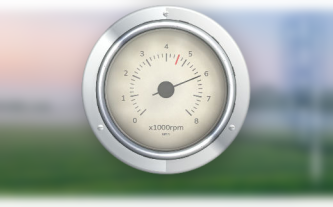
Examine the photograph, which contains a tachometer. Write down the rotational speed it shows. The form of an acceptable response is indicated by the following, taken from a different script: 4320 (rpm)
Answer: 6000 (rpm)
